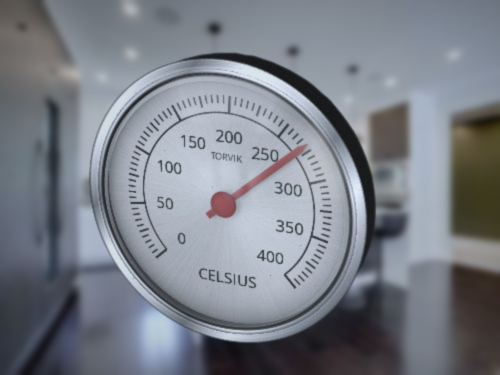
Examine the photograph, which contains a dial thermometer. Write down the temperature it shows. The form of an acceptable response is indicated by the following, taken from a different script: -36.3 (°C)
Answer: 270 (°C)
